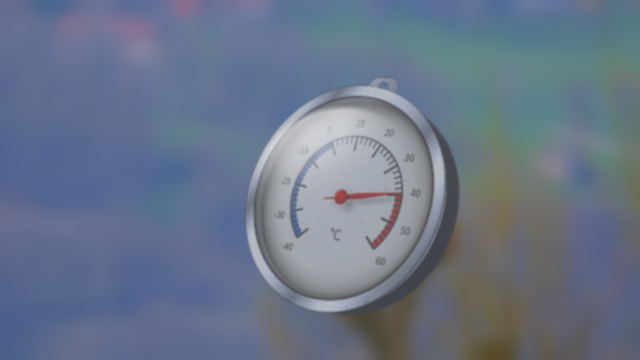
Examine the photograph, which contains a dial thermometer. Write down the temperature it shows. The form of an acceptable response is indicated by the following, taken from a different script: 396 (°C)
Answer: 40 (°C)
